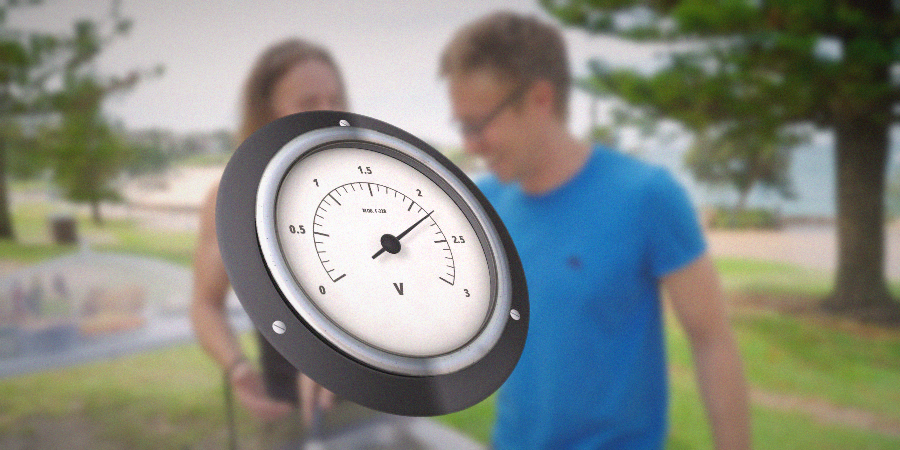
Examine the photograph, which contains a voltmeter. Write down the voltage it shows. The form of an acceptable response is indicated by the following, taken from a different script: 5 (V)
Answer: 2.2 (V)
